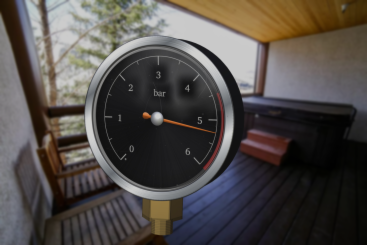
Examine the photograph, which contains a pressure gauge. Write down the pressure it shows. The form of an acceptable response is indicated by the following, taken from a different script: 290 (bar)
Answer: 5.25 (bar)
